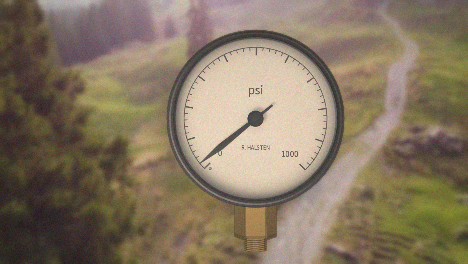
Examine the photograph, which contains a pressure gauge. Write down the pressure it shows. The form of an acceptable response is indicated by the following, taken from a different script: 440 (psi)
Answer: 20 (psi)
